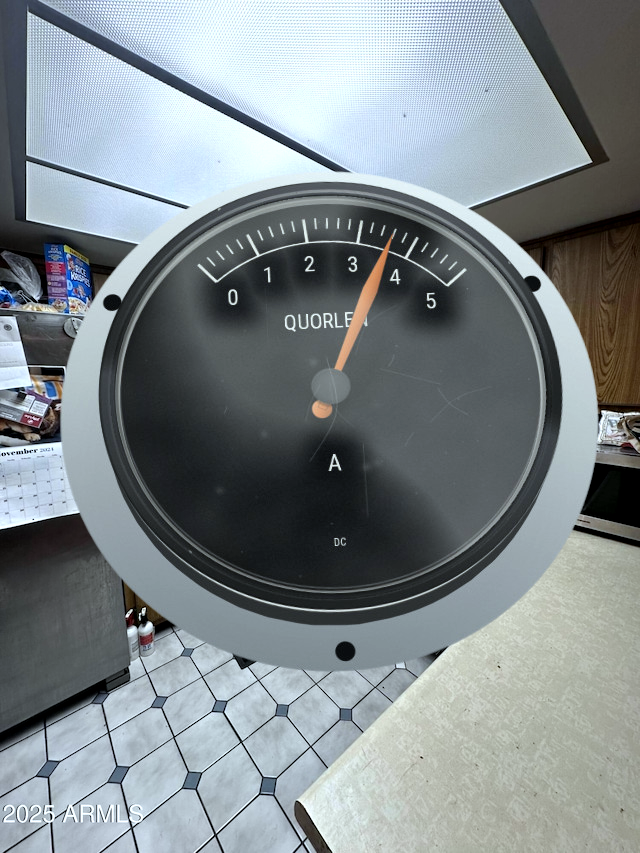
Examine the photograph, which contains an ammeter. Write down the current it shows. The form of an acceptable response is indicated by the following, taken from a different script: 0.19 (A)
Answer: 3.6 (A)
